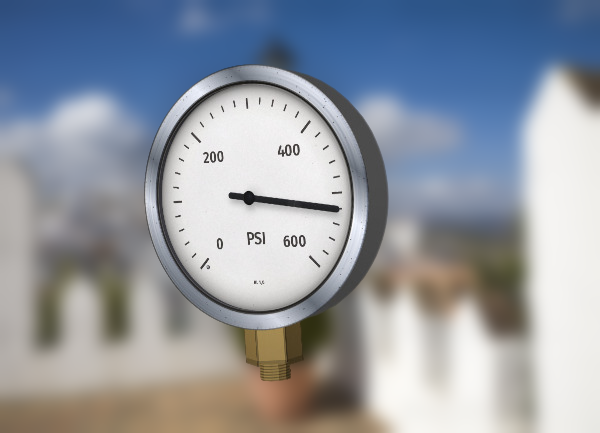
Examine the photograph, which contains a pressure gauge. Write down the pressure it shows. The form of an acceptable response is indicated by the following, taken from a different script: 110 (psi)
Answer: 520 (psi)
